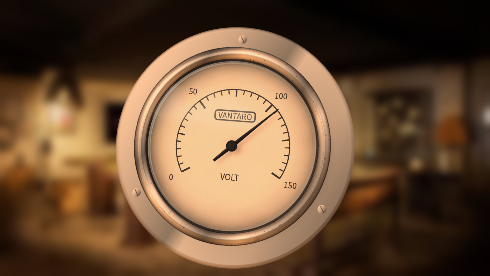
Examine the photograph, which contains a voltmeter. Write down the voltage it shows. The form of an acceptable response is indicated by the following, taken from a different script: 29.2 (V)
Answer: 105 (V)
